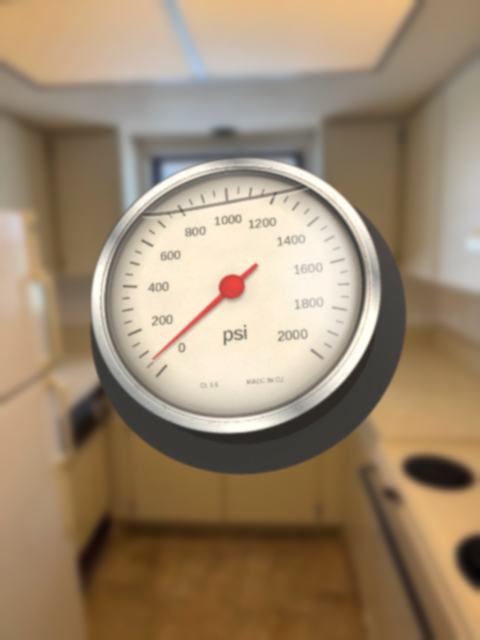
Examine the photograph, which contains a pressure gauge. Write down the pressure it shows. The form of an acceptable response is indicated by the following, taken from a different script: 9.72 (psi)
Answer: 50 (psi)
